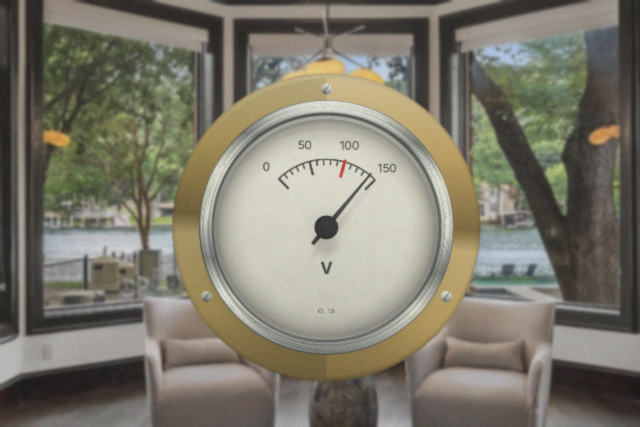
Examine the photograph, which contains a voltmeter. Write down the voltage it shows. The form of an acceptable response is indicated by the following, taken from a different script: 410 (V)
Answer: 140 (V)
